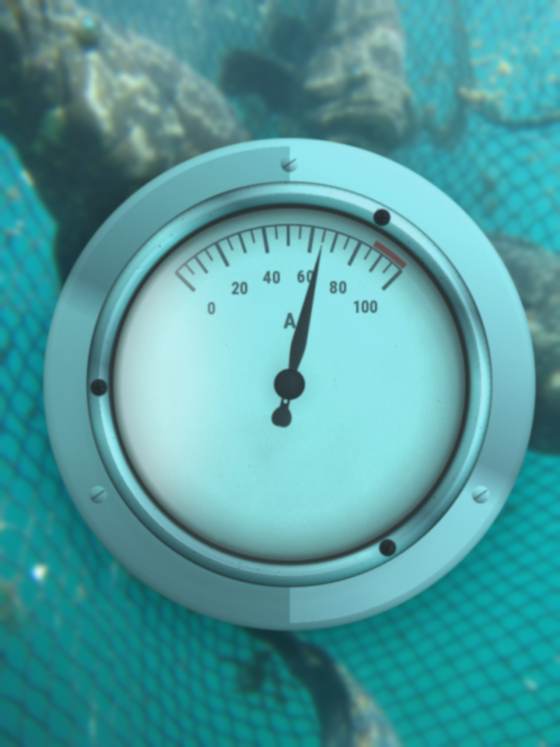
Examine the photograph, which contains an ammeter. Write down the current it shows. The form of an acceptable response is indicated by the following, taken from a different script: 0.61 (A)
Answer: 65 (A)
